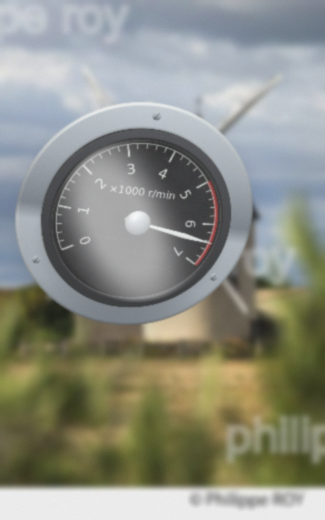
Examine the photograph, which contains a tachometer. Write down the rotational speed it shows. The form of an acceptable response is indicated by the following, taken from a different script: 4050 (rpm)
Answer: 6400 (rpm)
